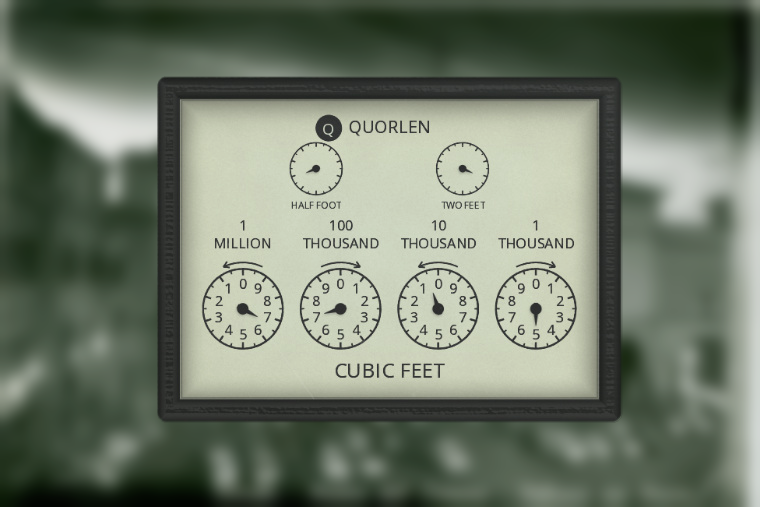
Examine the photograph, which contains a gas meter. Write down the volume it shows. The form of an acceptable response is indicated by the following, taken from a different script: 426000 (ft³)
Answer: 670500 (ft³)
